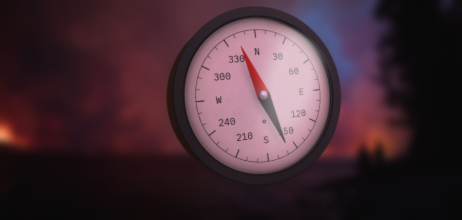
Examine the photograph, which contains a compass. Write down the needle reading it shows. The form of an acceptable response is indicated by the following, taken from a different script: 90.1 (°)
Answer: 340 (°)
